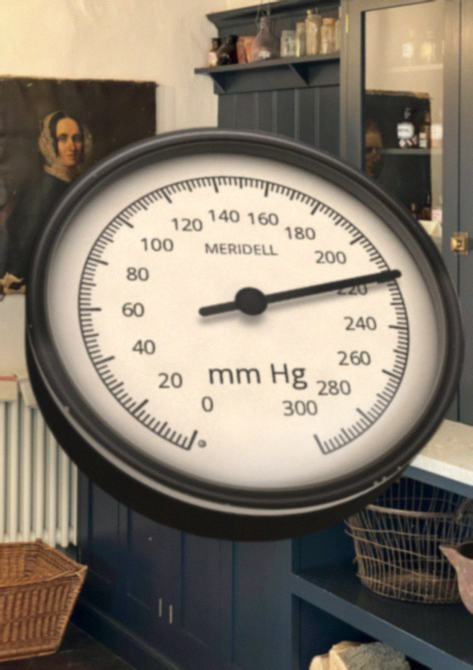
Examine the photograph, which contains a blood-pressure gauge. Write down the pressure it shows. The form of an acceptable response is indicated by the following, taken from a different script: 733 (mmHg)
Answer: 220 (mmHg)
